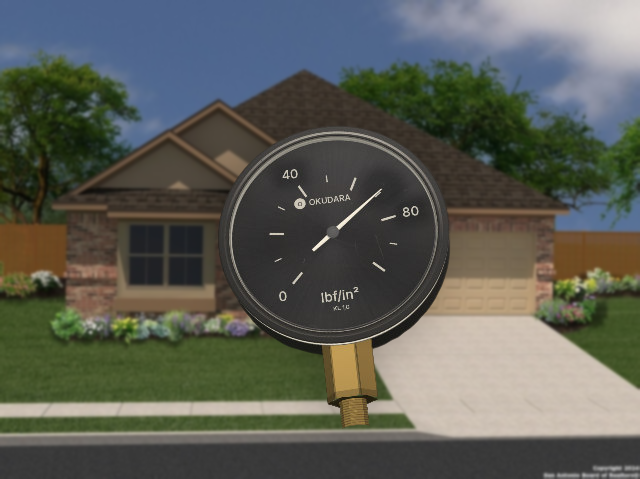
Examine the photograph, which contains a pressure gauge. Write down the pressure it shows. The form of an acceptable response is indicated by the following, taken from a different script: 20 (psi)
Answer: 70 (psi)
